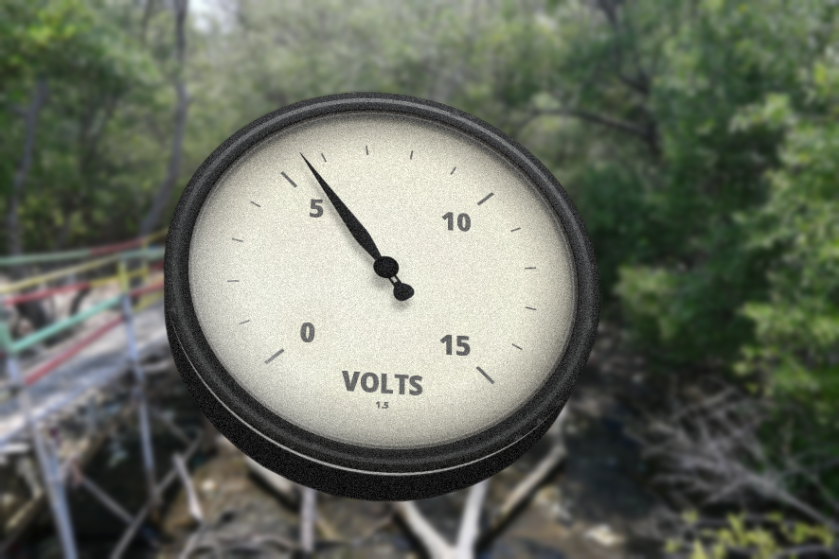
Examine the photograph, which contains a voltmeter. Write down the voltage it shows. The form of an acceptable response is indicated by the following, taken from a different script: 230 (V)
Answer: 5.5 (V)
